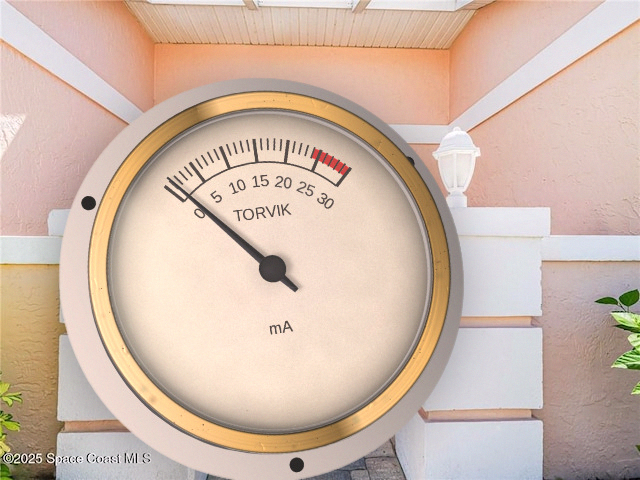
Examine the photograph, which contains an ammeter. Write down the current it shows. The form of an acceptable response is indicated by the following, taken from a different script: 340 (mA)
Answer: 1 (mA)
